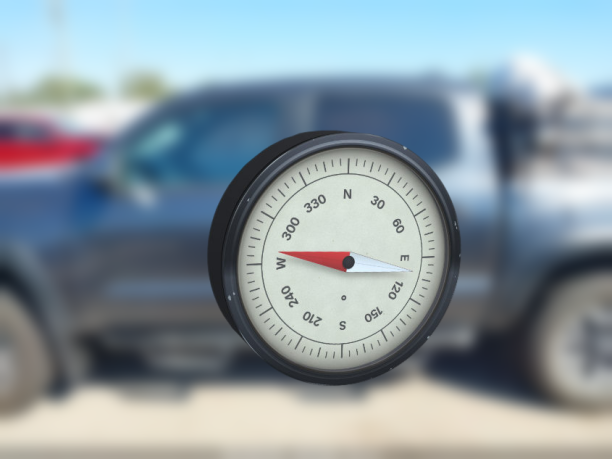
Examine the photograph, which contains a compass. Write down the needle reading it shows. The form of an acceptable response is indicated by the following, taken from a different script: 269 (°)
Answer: 280 (°)
